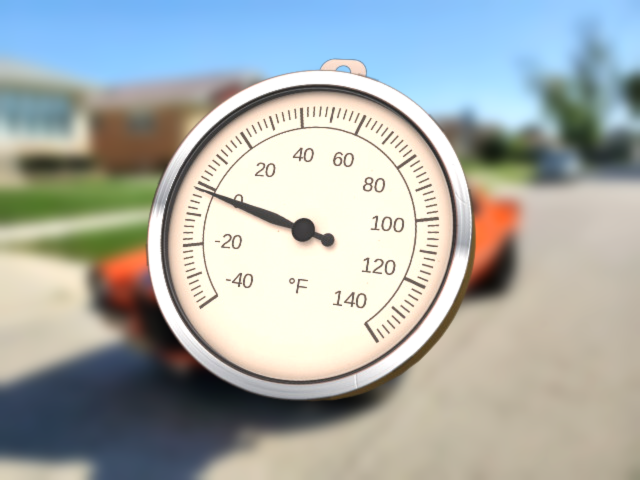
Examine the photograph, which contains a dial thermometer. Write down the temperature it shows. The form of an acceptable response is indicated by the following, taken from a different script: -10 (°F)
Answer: -2 (°F)
